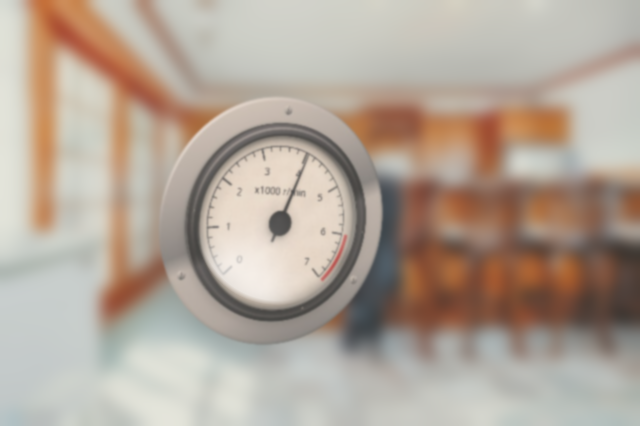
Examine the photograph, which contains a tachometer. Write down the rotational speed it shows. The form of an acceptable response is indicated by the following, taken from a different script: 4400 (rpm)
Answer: 4000 (rpm)
